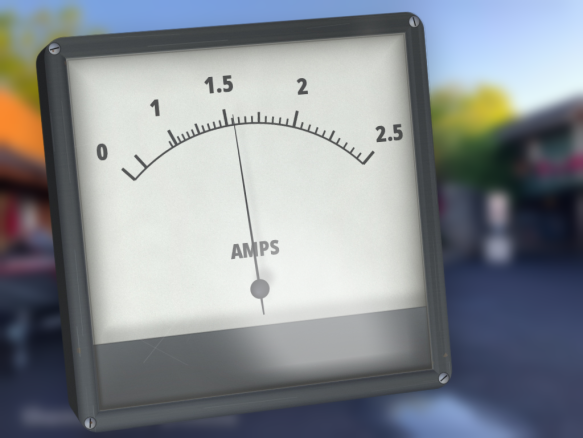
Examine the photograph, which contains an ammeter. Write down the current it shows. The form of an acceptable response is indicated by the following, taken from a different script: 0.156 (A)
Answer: 1.55 (A)
